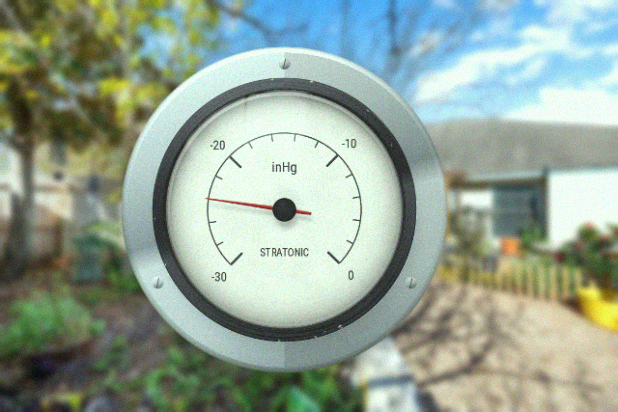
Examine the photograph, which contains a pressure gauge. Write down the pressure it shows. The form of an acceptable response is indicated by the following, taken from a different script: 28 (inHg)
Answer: -24 (inHg)
